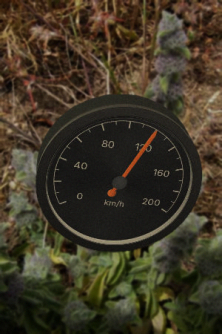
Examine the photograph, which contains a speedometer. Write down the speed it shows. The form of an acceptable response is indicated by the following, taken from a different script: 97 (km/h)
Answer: 120 (km/h)
